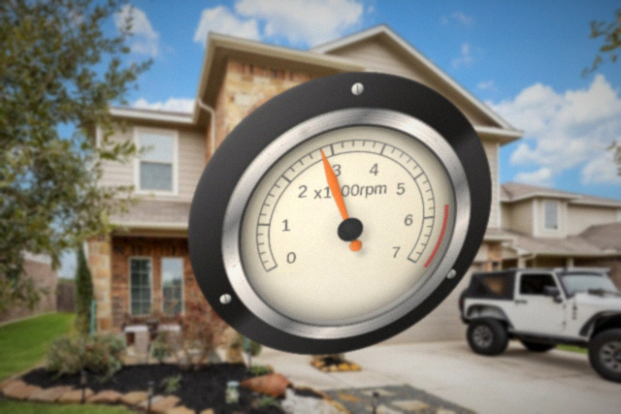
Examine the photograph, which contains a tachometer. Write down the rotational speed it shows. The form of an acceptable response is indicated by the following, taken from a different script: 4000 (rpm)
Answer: 2800 (rpm)
